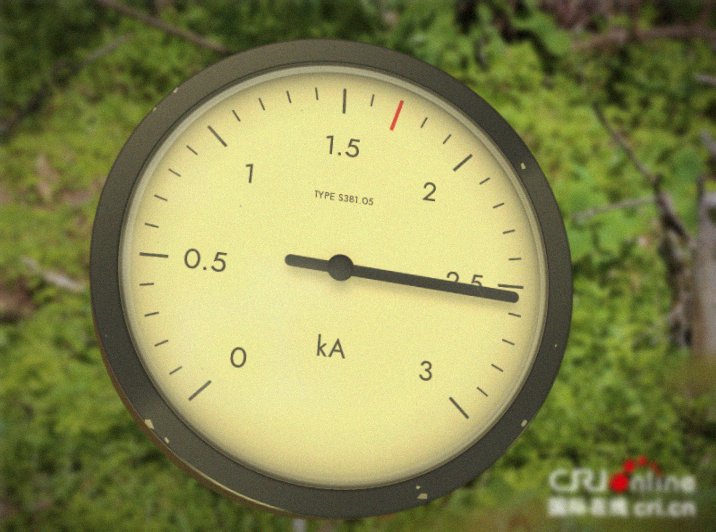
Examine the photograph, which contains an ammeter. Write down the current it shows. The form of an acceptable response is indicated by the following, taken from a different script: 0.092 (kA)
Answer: 2.55 (kA)
